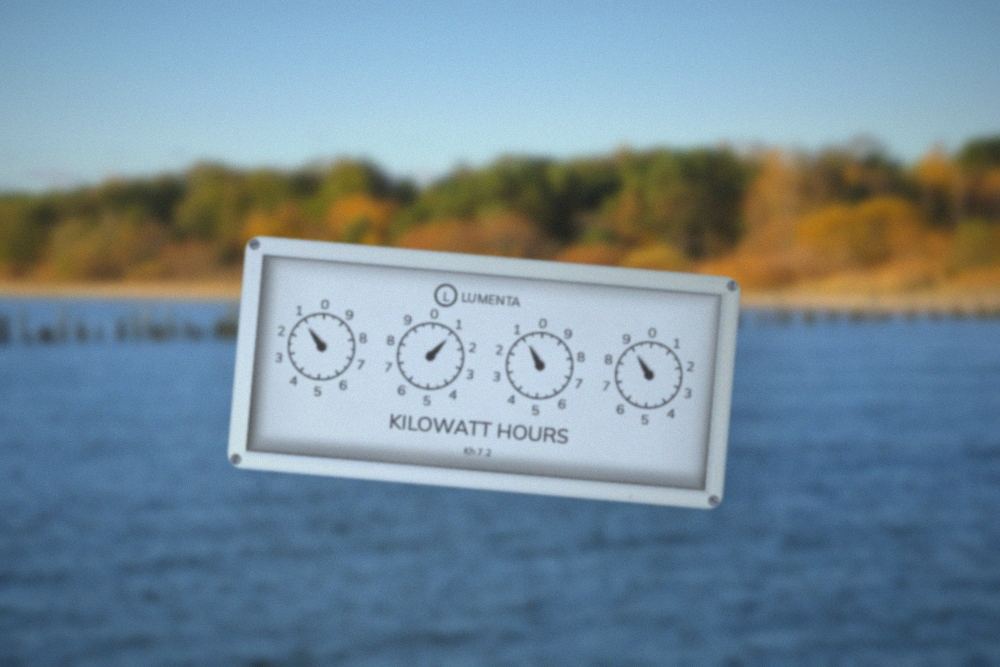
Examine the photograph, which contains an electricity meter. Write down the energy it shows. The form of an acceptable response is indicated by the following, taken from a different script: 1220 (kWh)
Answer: 1109 (kWh)
